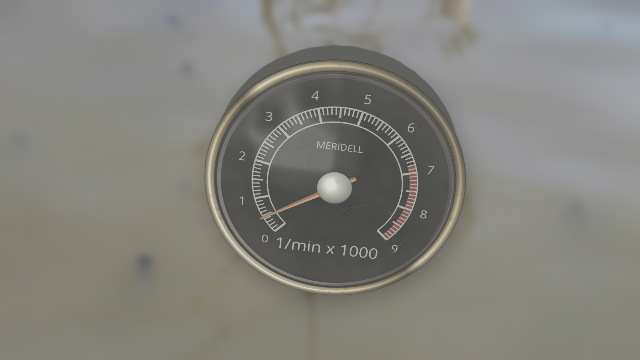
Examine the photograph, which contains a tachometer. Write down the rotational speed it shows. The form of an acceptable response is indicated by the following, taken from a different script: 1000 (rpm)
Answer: 500 (rpm)
